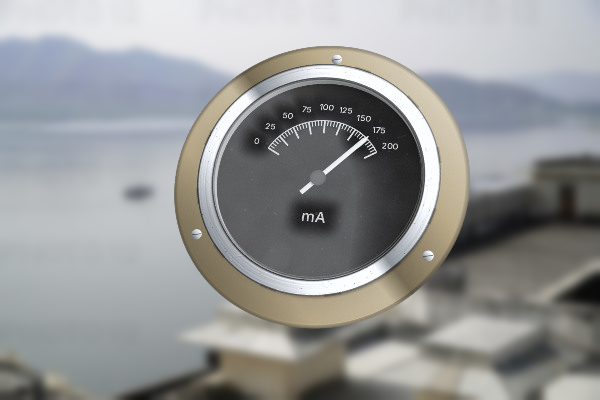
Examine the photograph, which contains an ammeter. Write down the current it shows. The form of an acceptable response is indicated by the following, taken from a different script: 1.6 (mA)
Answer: 175 (mA)
